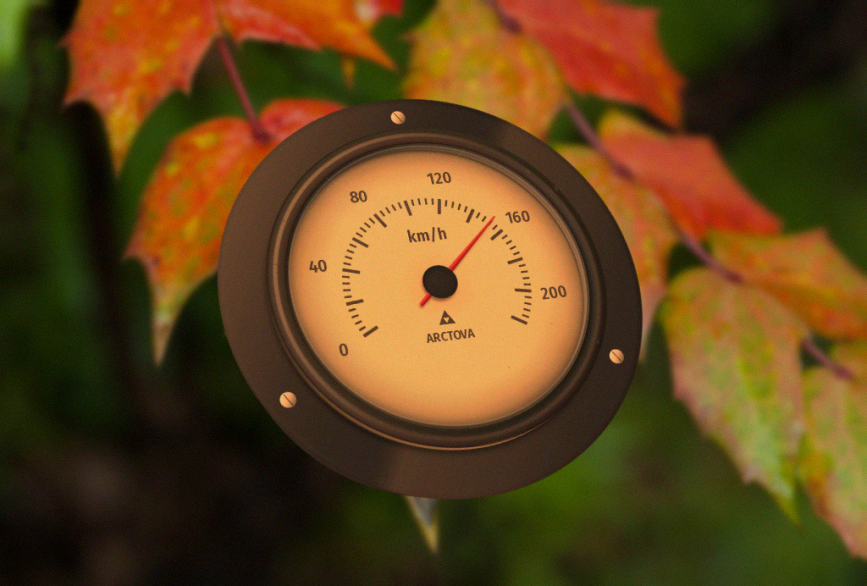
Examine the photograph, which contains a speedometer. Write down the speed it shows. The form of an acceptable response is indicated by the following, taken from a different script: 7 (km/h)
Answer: 152 (km/h)
